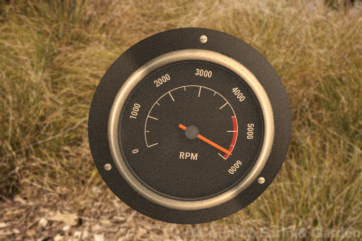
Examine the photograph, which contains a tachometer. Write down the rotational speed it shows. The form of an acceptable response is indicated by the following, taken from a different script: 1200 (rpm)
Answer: 5750 (rpm)
